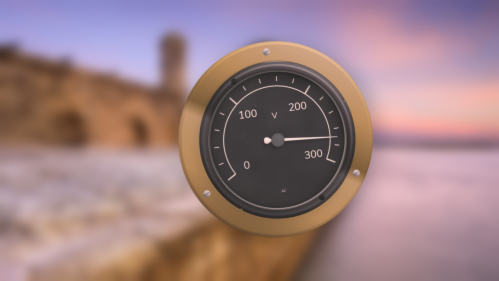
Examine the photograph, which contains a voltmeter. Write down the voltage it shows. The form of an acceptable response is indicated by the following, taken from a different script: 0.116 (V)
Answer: 270 (V)
